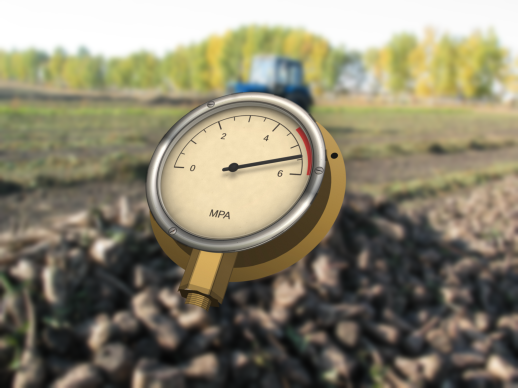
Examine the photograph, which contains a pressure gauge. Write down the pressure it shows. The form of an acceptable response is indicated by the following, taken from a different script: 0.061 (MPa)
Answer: 5.5 (MPa)
